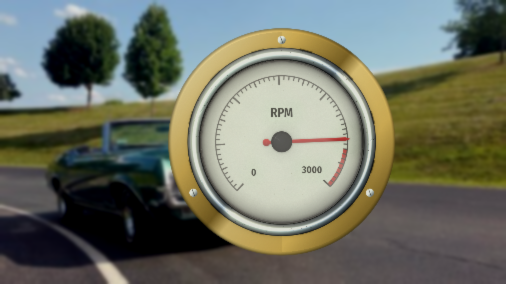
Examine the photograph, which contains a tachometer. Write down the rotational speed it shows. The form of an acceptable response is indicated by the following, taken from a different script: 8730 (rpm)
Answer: 2500 (rpm)
